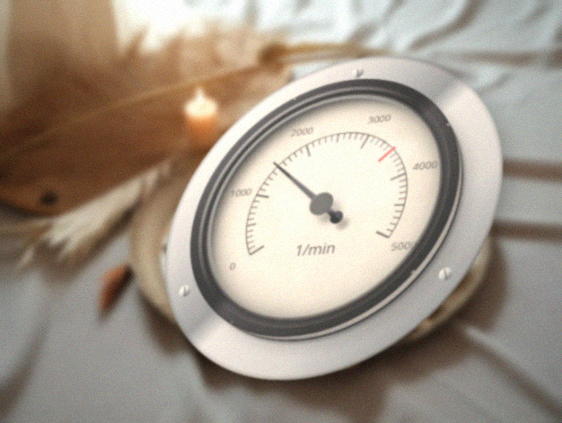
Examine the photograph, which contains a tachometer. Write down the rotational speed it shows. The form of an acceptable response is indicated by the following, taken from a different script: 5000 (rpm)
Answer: 1500 (rpm)
